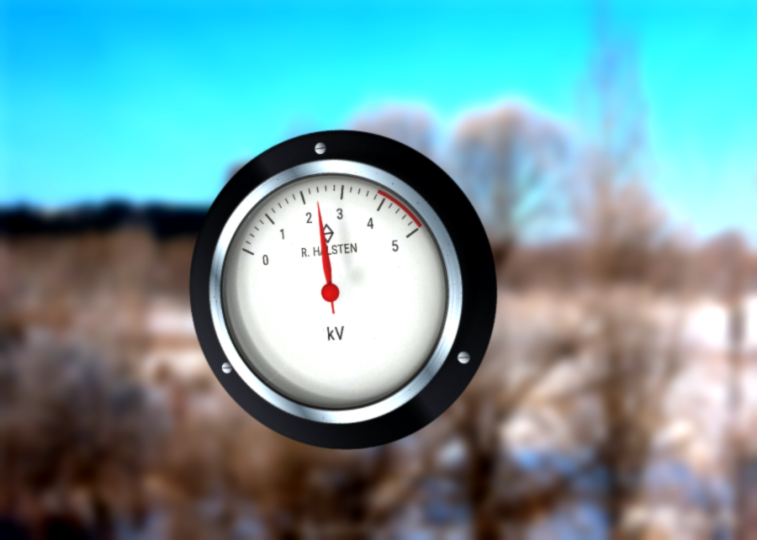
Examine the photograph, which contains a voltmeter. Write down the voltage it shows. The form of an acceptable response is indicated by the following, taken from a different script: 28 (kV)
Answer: 2.4 (kV)
